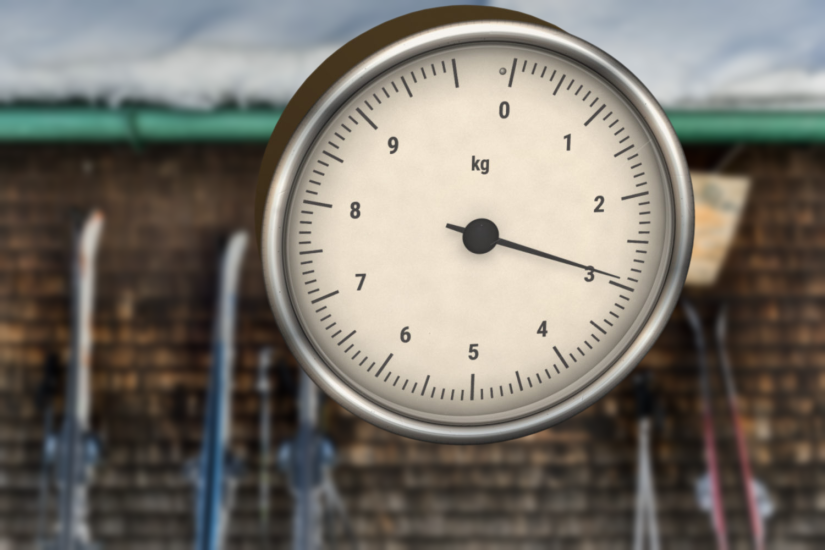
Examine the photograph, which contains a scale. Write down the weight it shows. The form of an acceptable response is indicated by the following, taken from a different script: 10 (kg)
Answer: 2.9 (kg)
